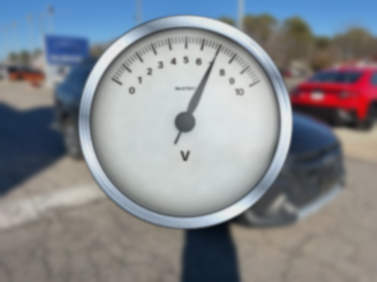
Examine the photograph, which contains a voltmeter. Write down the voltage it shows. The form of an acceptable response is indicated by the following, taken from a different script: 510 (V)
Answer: 7 (V)
